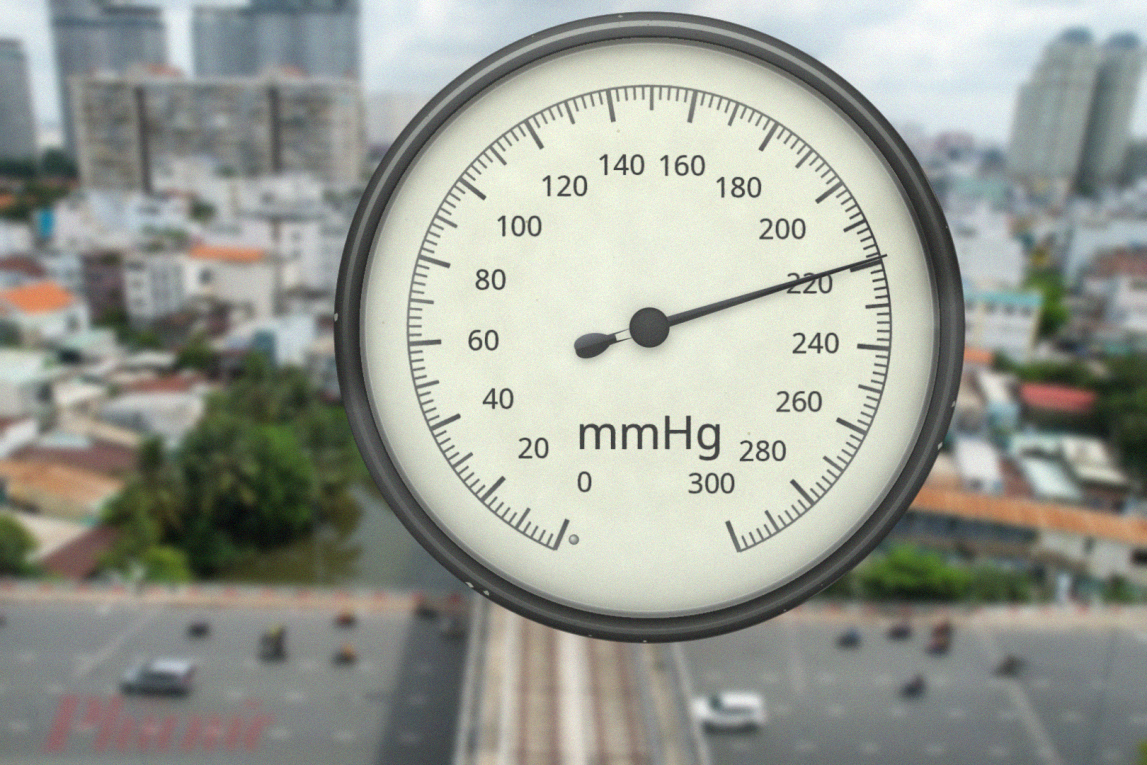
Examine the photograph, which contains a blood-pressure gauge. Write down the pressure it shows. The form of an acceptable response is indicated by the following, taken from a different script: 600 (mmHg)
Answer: 219 (mmHg)
